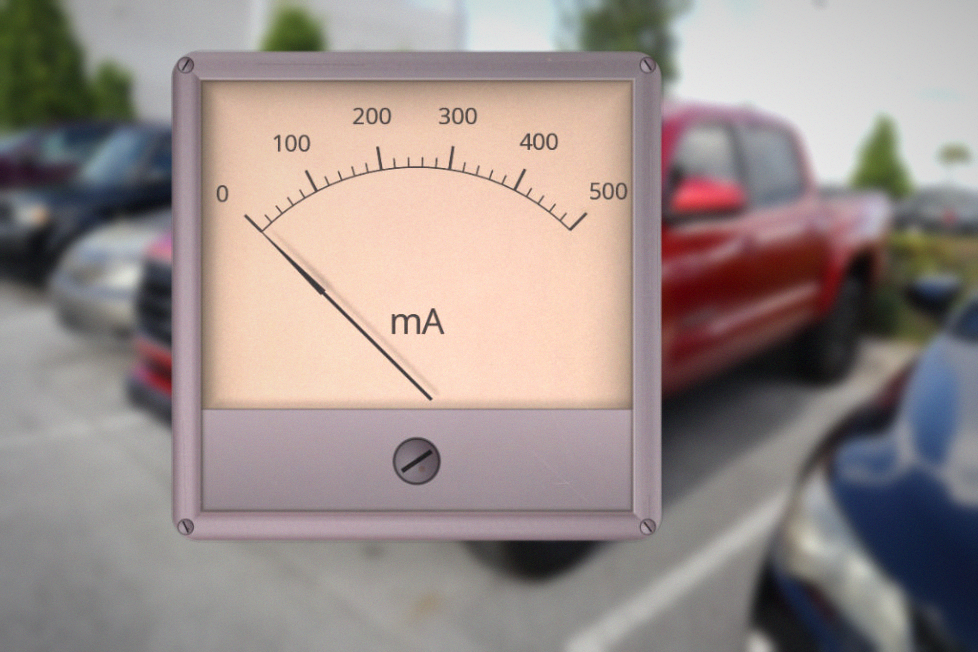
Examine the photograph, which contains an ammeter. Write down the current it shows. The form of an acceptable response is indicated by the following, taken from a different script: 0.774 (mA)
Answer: 0 (mA)
